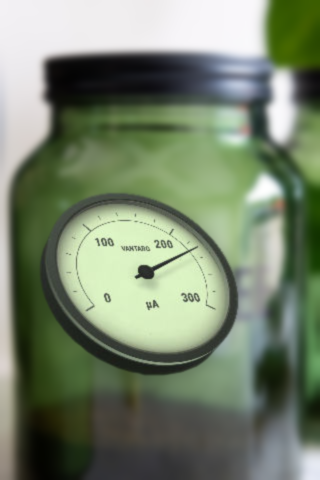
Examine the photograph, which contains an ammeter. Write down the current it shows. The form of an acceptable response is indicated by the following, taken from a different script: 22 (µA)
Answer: 230 (µA)
